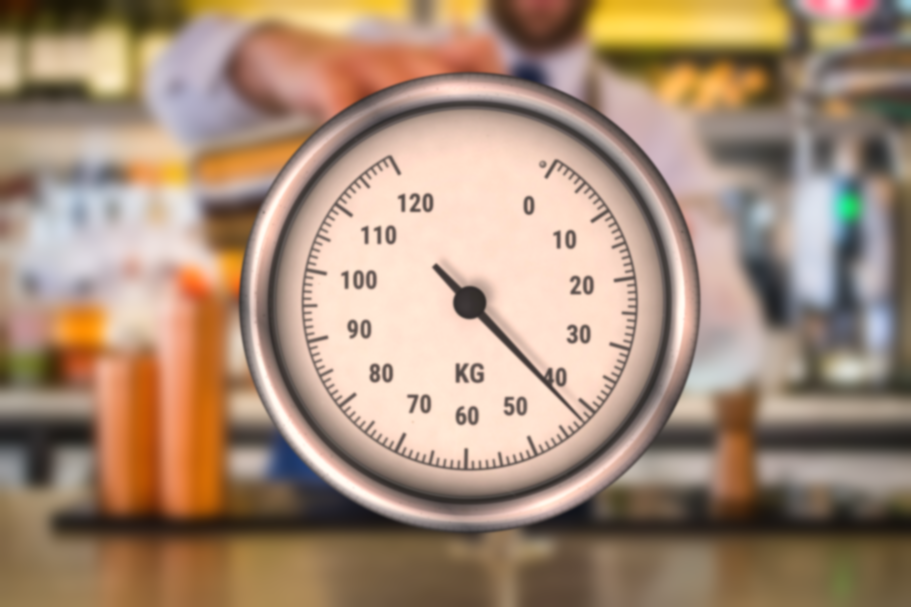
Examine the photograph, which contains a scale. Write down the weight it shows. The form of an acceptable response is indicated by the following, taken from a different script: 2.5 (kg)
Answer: 42 (kg)
